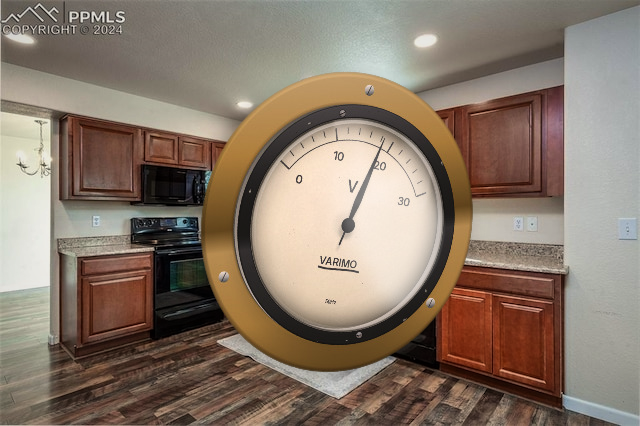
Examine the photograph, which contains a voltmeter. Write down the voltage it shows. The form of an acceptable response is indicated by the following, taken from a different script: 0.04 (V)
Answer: 18 (V)
